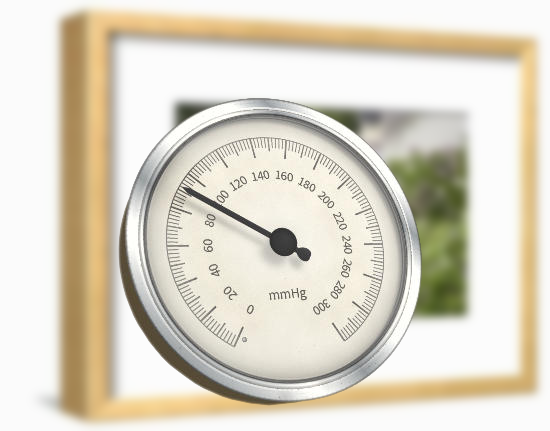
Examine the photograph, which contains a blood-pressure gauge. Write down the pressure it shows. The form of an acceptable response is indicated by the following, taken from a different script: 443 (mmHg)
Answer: 90 (mmHg)
